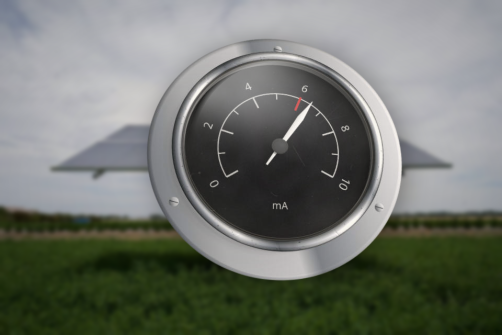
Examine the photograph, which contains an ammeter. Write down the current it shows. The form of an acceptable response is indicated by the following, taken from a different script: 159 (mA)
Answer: 6.5 (mA)
